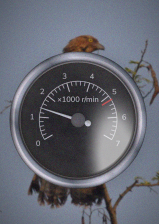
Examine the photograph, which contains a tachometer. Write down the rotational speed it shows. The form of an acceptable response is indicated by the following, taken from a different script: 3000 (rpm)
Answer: 1400 (rpm)
